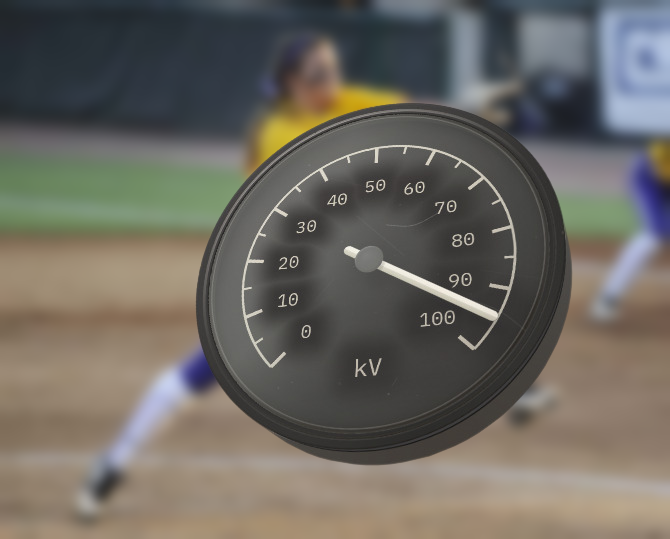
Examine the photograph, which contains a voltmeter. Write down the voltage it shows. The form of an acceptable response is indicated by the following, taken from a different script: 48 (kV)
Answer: 95 (kV)
